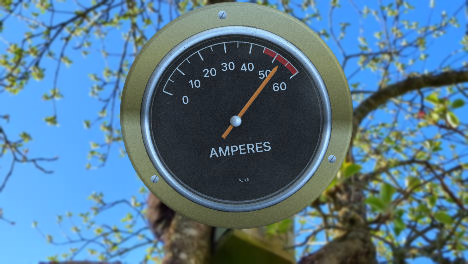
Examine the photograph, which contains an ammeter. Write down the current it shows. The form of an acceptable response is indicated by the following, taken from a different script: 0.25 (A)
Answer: 52.5 (A)
